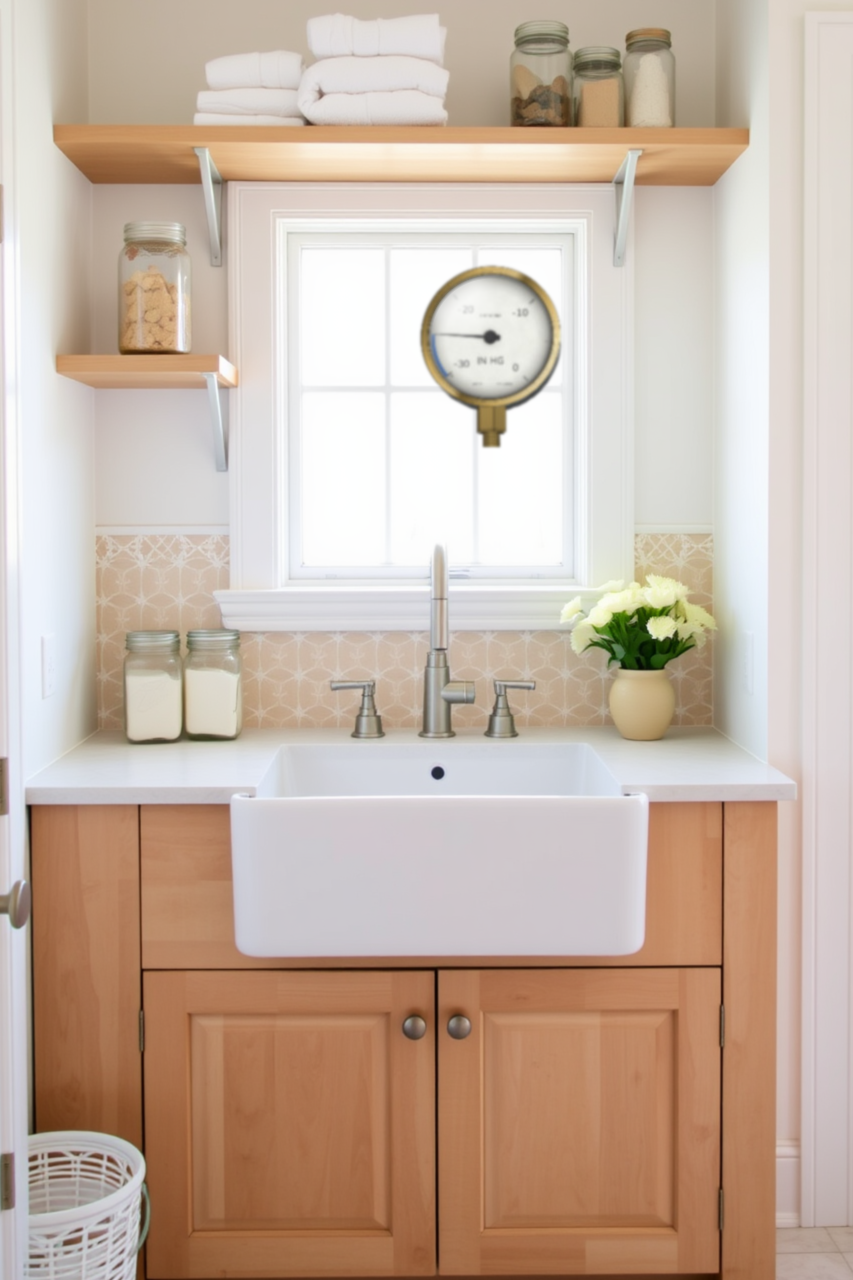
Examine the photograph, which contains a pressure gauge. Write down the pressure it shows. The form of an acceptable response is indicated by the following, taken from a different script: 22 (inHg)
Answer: -25 (inHg)
